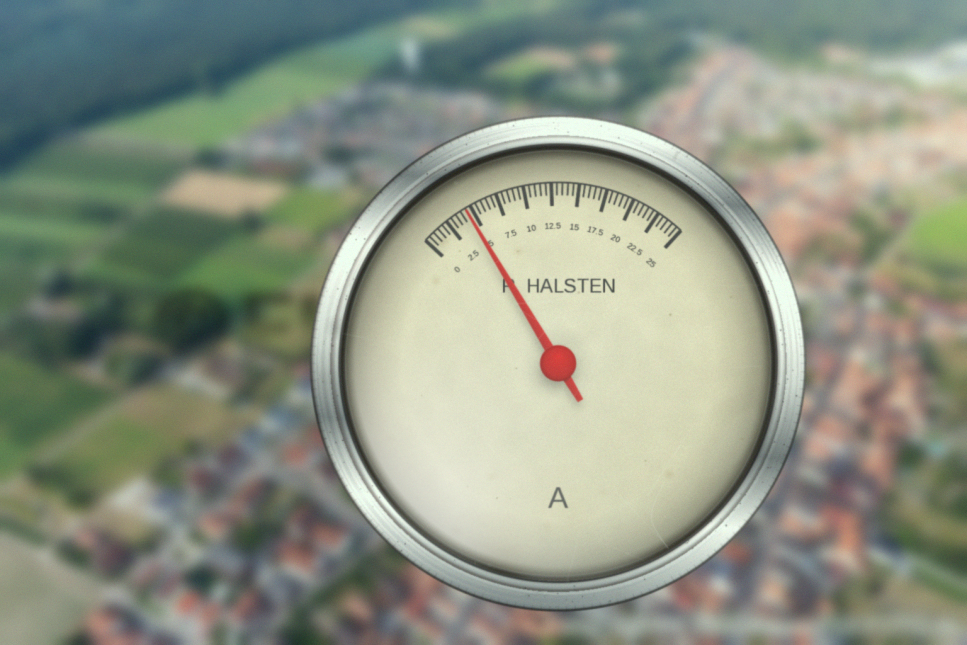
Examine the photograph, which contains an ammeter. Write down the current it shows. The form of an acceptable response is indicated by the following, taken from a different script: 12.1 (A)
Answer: 4.5 (A)
